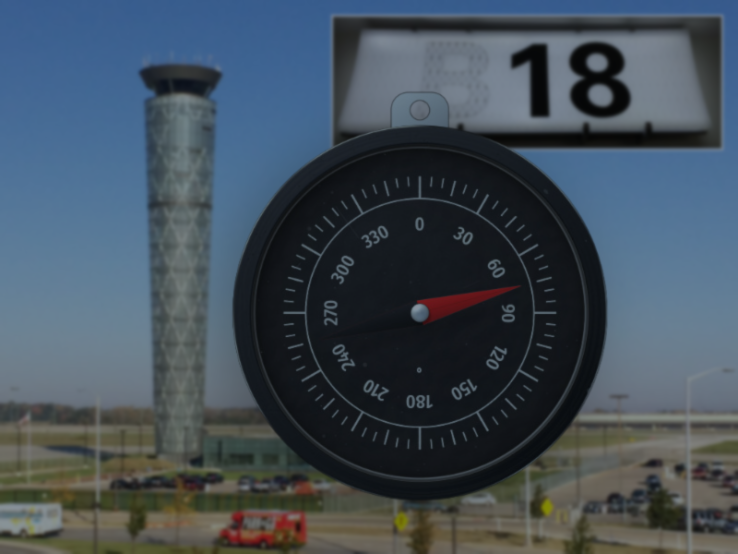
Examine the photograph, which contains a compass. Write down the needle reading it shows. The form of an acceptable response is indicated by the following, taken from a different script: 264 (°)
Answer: 75 (°)
